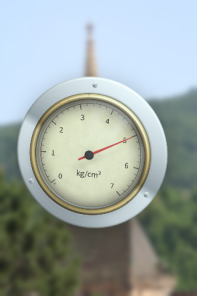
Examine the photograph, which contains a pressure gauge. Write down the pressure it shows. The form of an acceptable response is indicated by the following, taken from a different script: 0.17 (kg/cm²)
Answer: 5 (kg/cm²)
